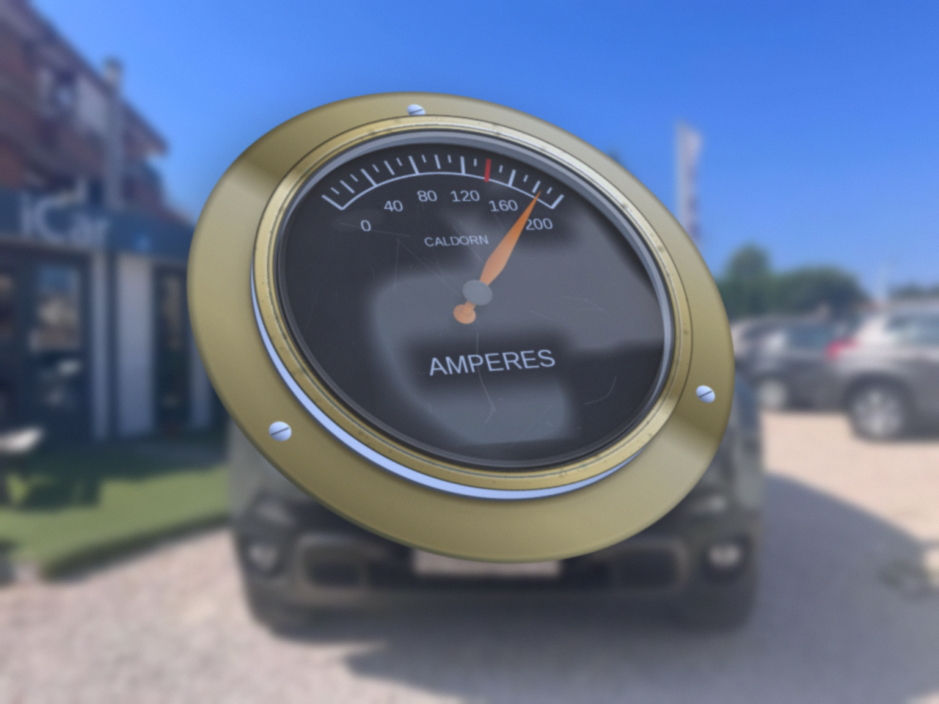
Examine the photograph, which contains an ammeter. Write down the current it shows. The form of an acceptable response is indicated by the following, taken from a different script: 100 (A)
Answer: 185 (A)
